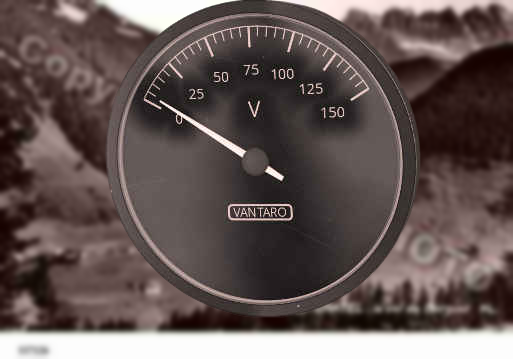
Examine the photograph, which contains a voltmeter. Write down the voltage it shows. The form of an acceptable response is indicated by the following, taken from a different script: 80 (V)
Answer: 5 (V)
